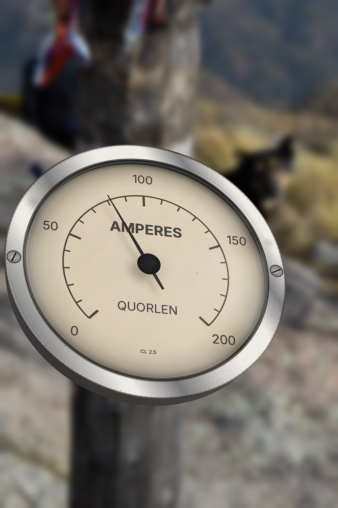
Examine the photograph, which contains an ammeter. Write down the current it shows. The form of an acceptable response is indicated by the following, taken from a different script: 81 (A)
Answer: 80 (A)
